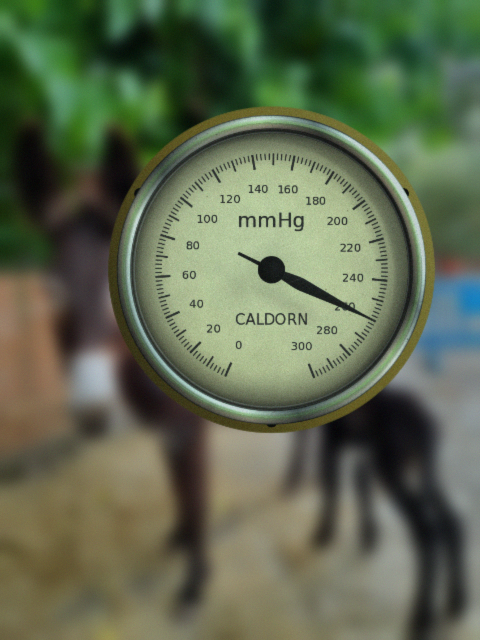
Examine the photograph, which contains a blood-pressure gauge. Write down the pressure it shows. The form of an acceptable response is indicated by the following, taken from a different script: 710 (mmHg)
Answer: 260 (mmHg)
